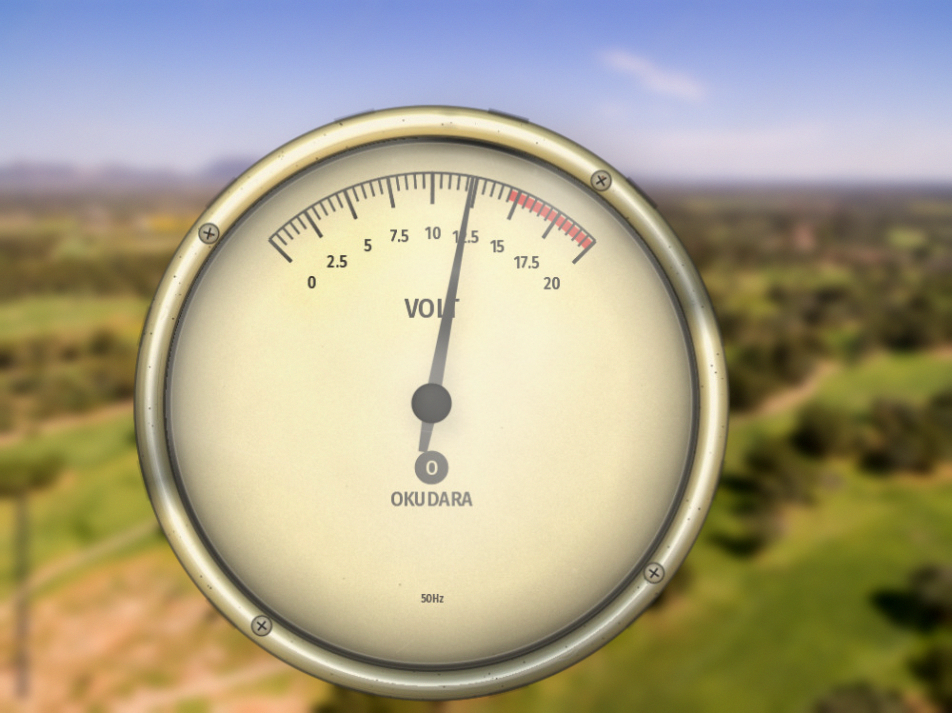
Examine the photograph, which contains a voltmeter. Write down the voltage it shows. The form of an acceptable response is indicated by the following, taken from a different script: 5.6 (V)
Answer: 12.25 (V)
